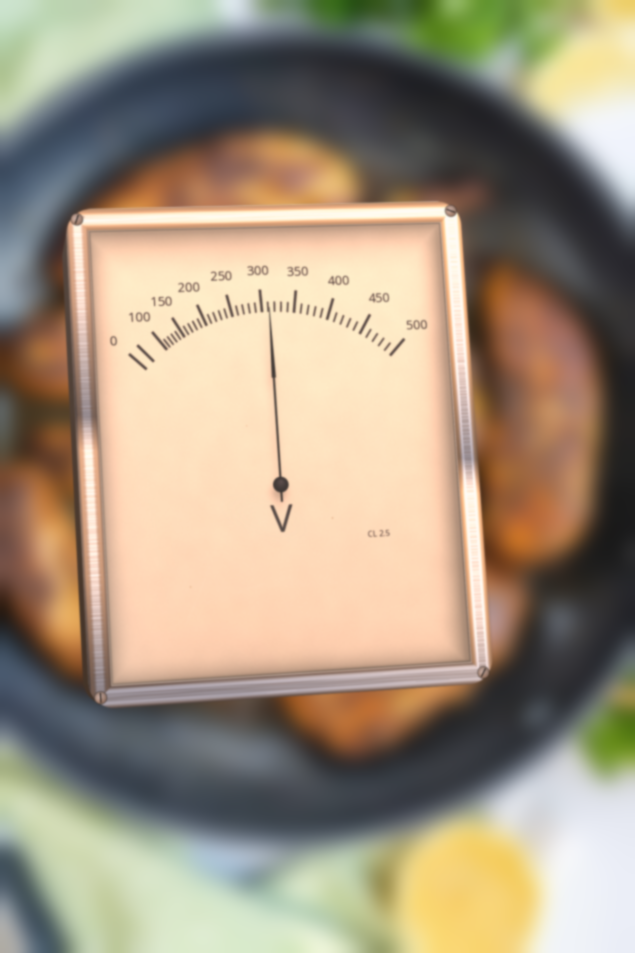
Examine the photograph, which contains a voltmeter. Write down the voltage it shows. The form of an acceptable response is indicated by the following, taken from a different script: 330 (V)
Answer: 310 (V)
